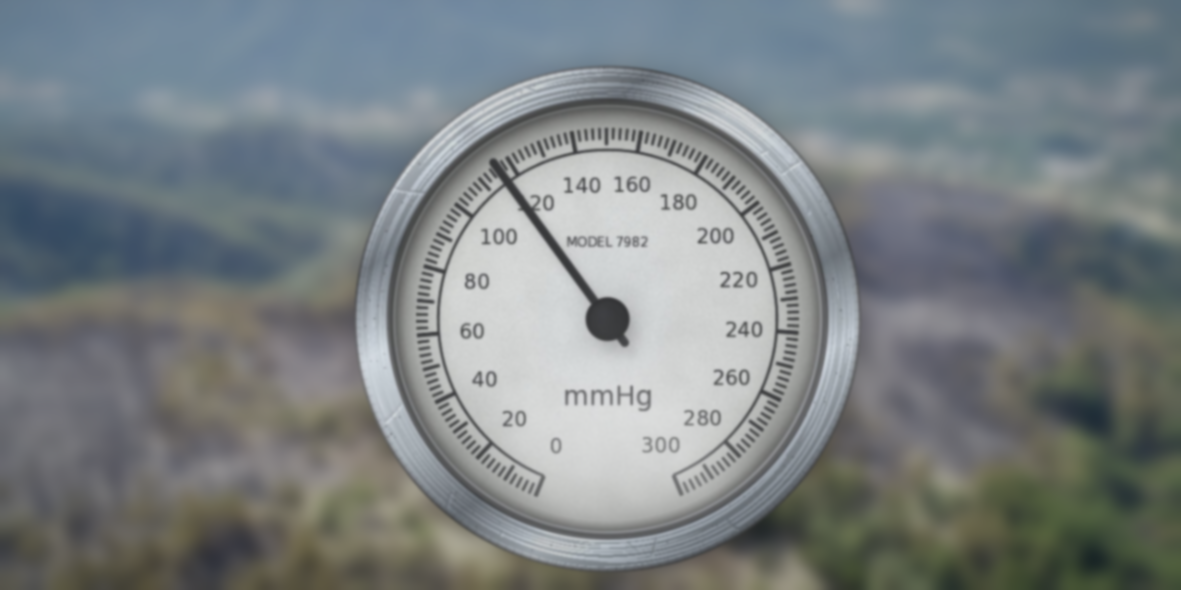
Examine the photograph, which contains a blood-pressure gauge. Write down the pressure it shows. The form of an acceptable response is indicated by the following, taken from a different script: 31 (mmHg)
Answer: 116 (mmHg)
